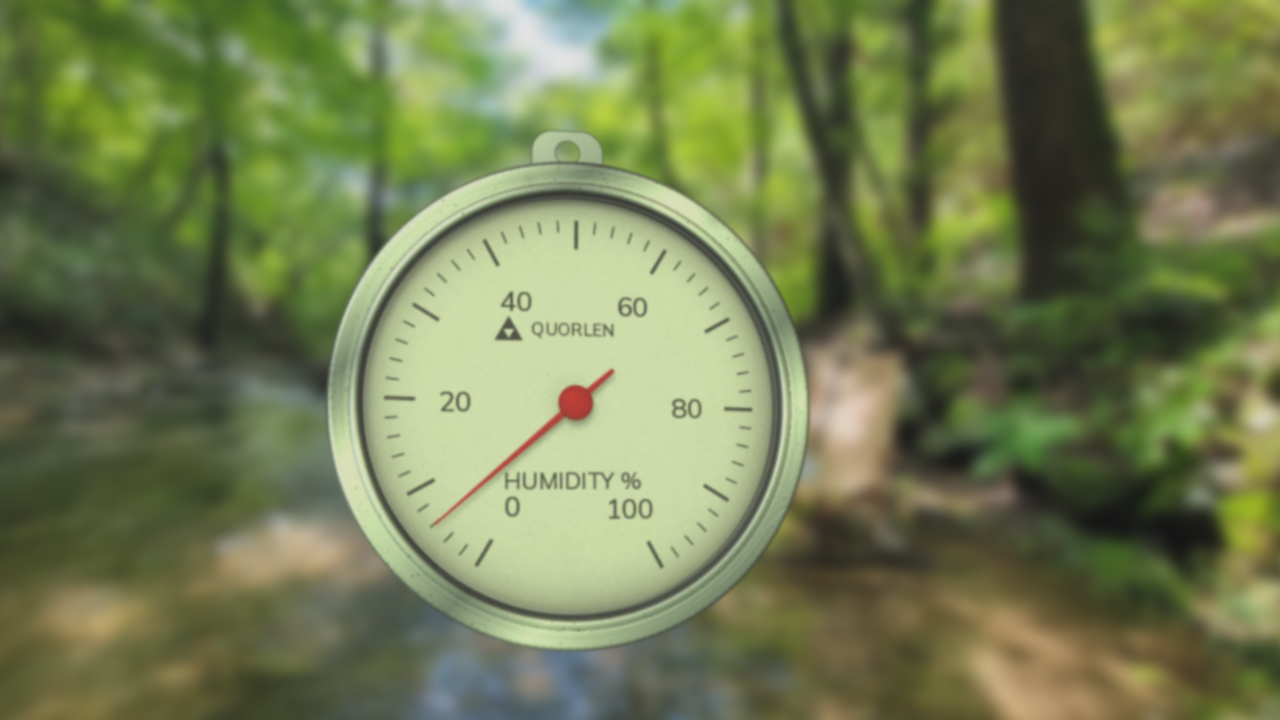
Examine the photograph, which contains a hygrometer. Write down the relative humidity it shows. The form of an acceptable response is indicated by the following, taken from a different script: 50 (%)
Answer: 6 (%)
